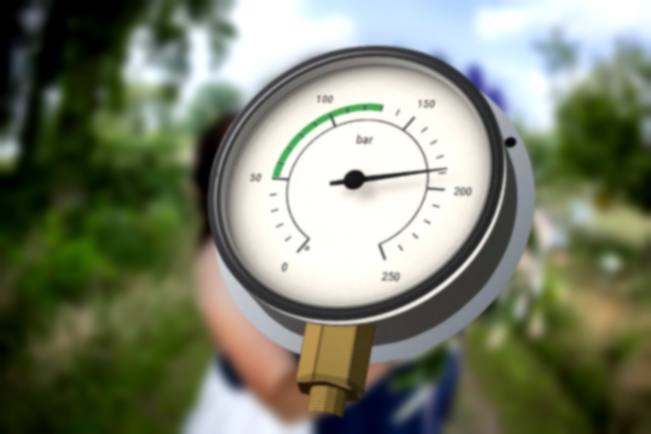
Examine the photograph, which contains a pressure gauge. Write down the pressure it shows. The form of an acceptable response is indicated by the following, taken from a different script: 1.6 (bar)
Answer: 190 (bar)
